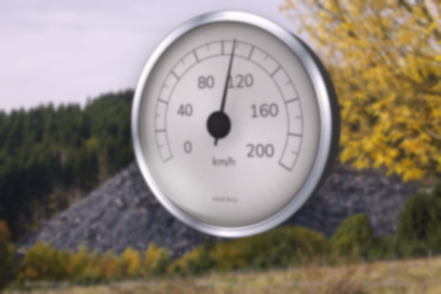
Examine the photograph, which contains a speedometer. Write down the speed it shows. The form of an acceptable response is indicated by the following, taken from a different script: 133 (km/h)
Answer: 110 (km/h)
